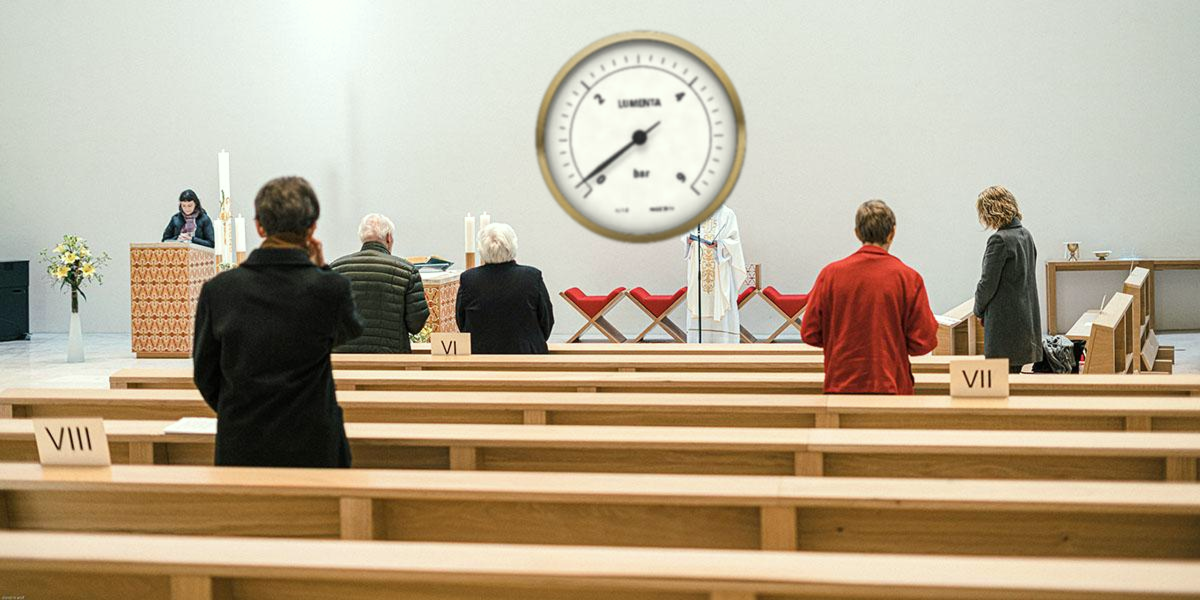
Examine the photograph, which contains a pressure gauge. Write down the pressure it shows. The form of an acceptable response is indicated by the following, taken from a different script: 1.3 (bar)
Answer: 0.2 (bar)
